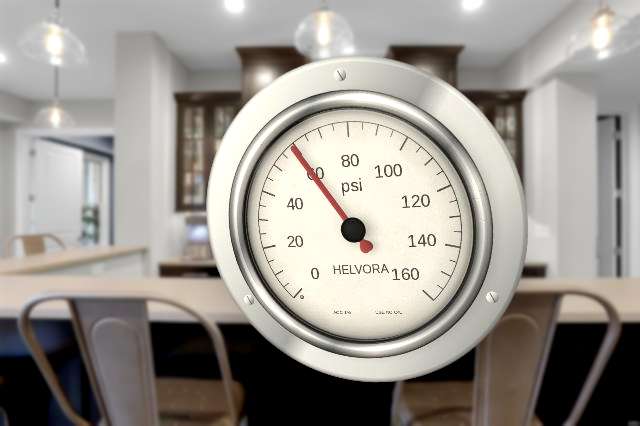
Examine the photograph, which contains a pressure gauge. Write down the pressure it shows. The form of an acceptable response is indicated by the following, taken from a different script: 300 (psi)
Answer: 60 (psi)
